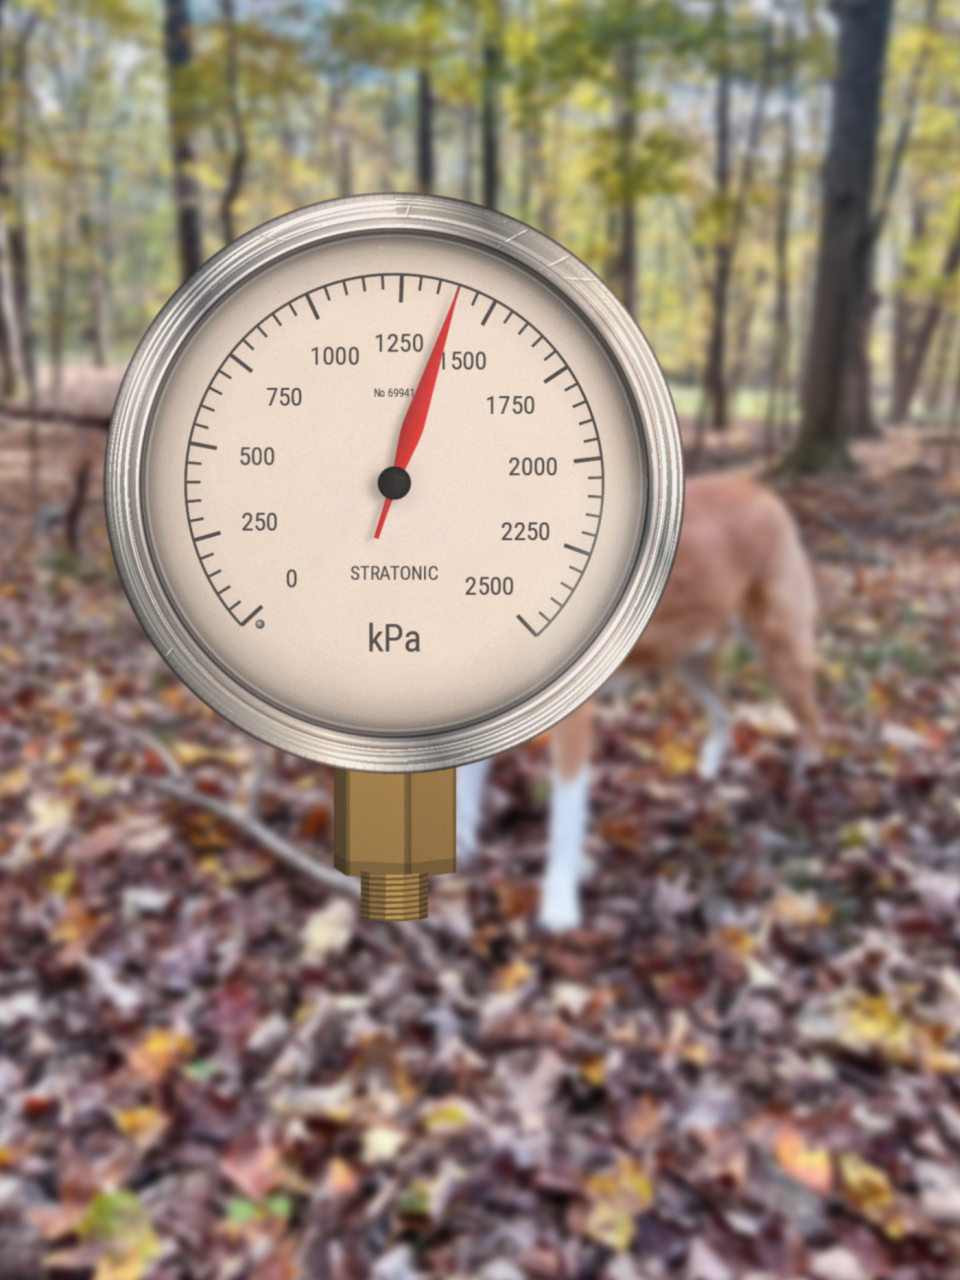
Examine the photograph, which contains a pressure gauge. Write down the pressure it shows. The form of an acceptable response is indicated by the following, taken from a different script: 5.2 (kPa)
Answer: 1400 (kPa)
